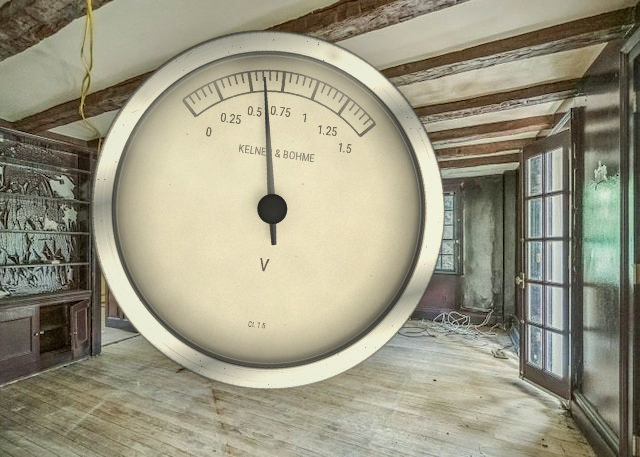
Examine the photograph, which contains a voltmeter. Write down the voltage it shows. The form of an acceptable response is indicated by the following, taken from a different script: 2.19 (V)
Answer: 0.6 (V)
